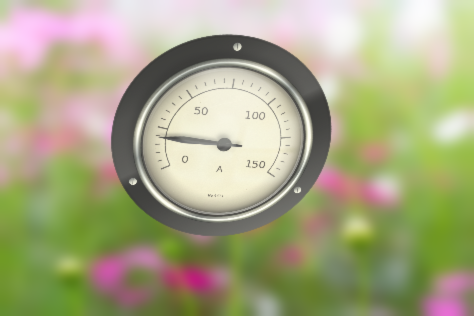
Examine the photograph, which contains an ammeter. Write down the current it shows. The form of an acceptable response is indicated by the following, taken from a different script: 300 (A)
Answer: 20 (A)
